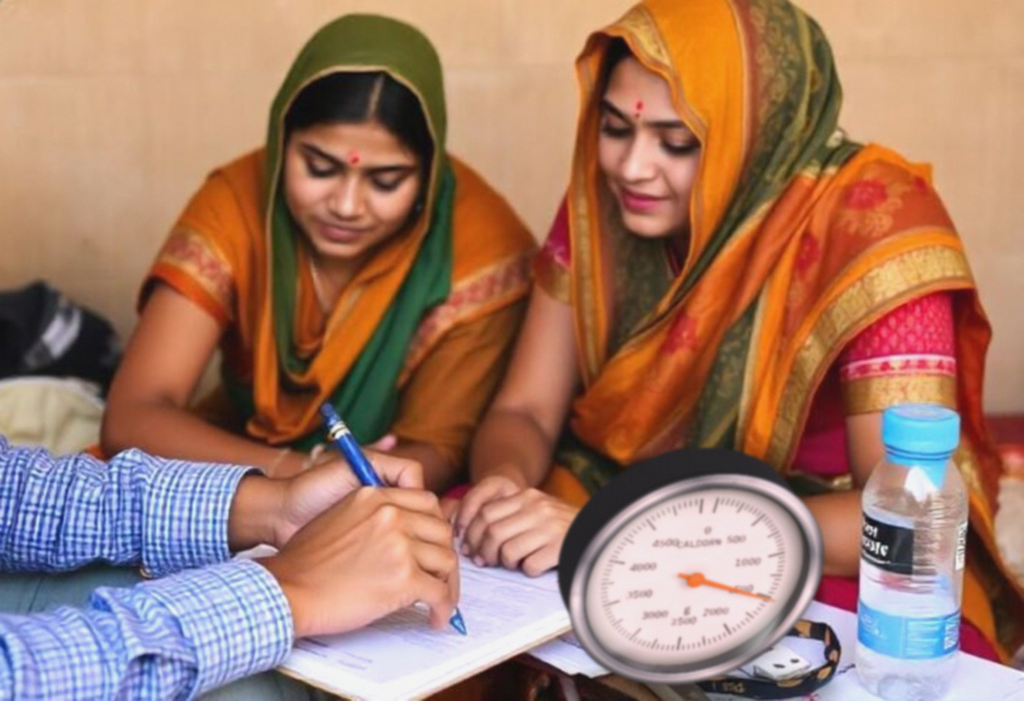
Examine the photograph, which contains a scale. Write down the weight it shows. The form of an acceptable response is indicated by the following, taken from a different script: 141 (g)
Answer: 1500 (g)
